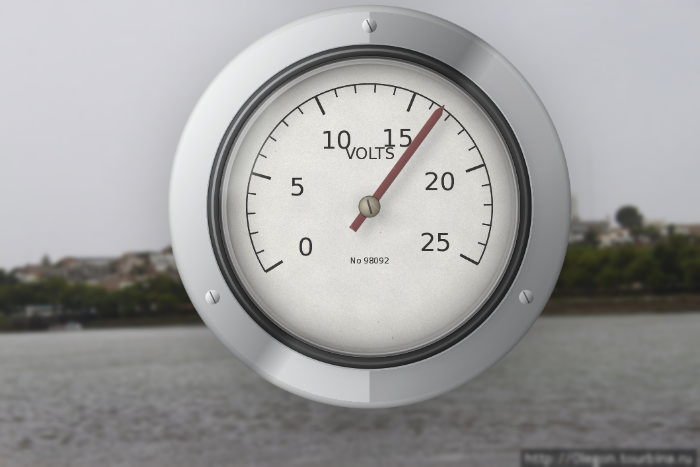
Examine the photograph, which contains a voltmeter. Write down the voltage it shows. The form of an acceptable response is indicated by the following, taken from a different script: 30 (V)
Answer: 16.5 (V)
